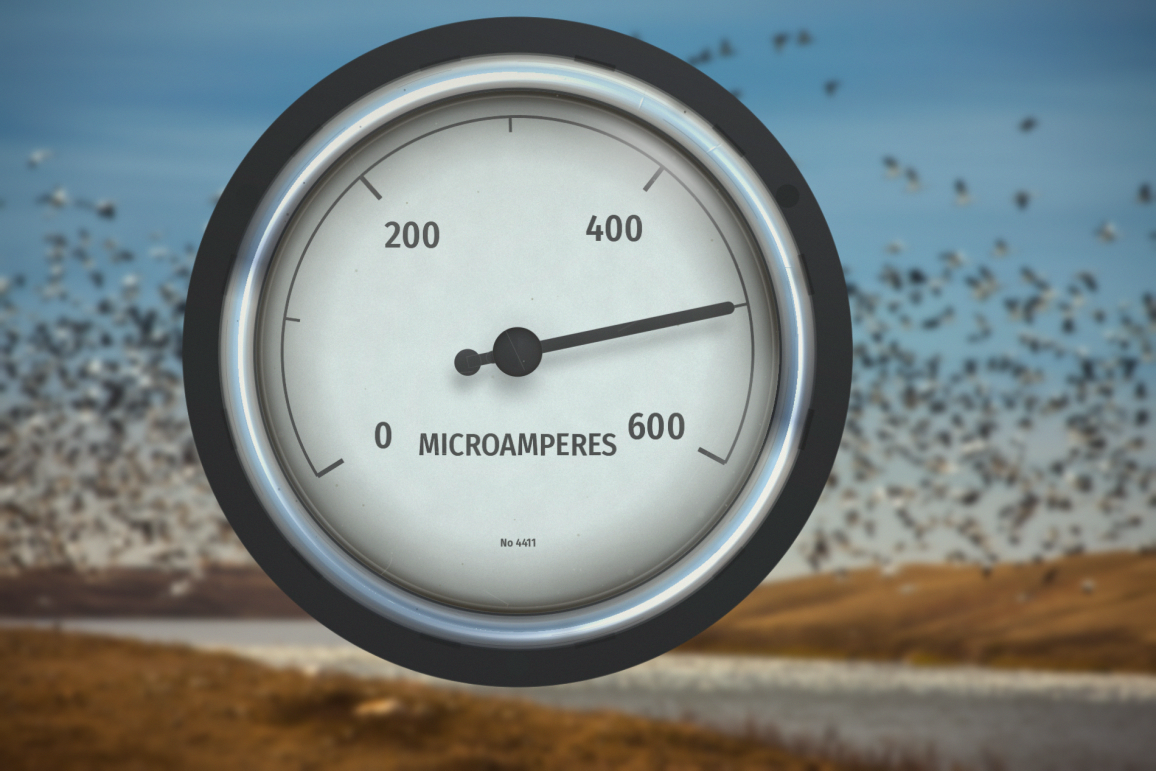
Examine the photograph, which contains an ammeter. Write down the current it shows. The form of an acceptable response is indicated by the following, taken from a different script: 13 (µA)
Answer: 500 (µA)
